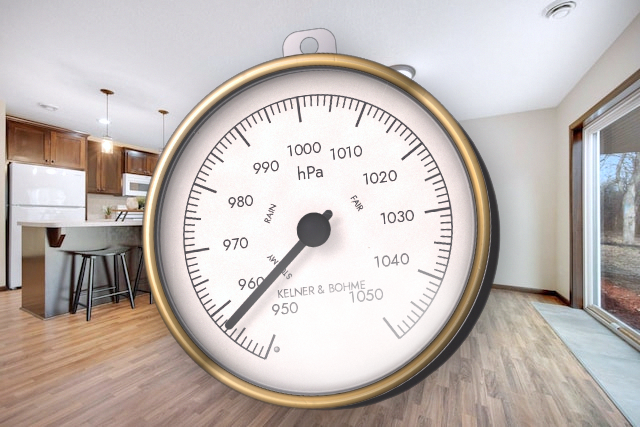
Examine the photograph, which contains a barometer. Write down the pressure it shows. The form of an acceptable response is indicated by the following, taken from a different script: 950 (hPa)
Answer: 957 (hPa)
